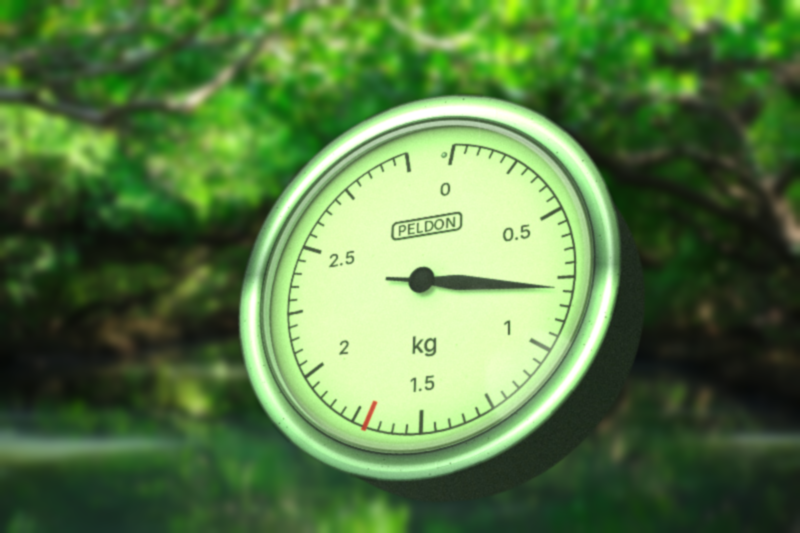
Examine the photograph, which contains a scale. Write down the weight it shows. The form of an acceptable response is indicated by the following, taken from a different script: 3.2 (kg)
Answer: 0.8 (kg)
